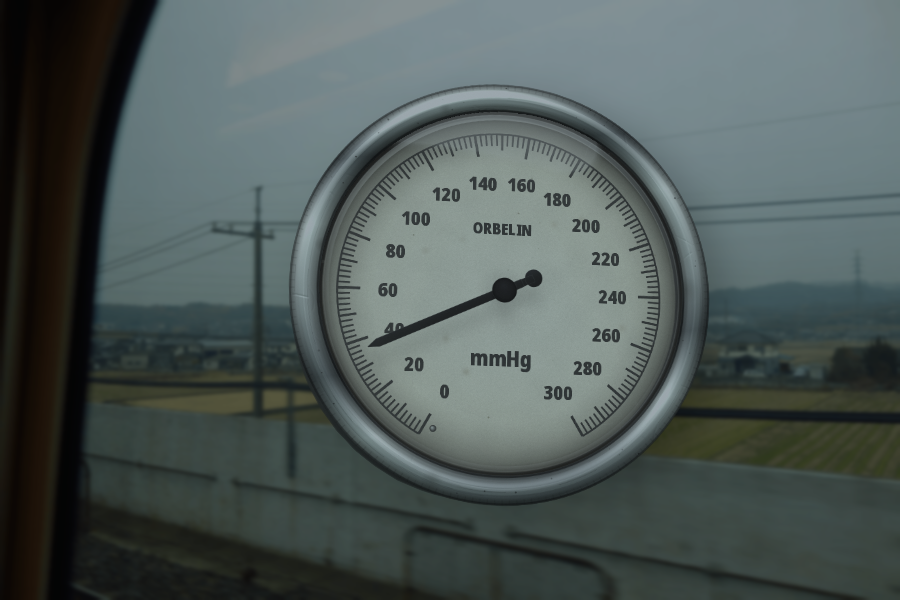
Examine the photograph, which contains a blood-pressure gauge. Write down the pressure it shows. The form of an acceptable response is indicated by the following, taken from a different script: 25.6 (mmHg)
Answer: 36 (mmHg)
